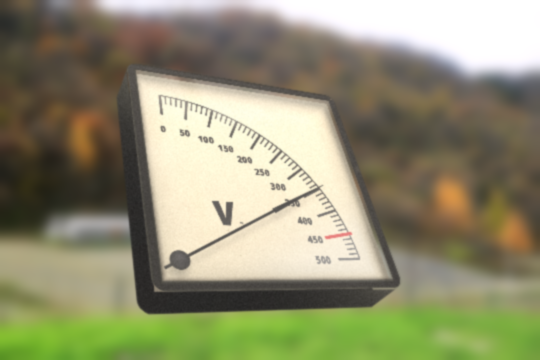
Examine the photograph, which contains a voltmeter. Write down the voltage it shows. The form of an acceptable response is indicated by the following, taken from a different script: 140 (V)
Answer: 350 (V)
